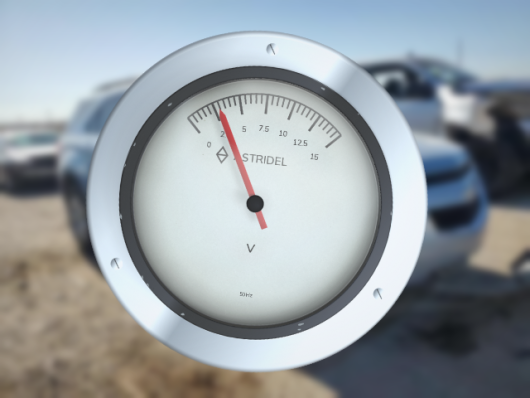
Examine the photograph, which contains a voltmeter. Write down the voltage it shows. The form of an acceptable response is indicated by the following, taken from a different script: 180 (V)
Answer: 3 (V)
